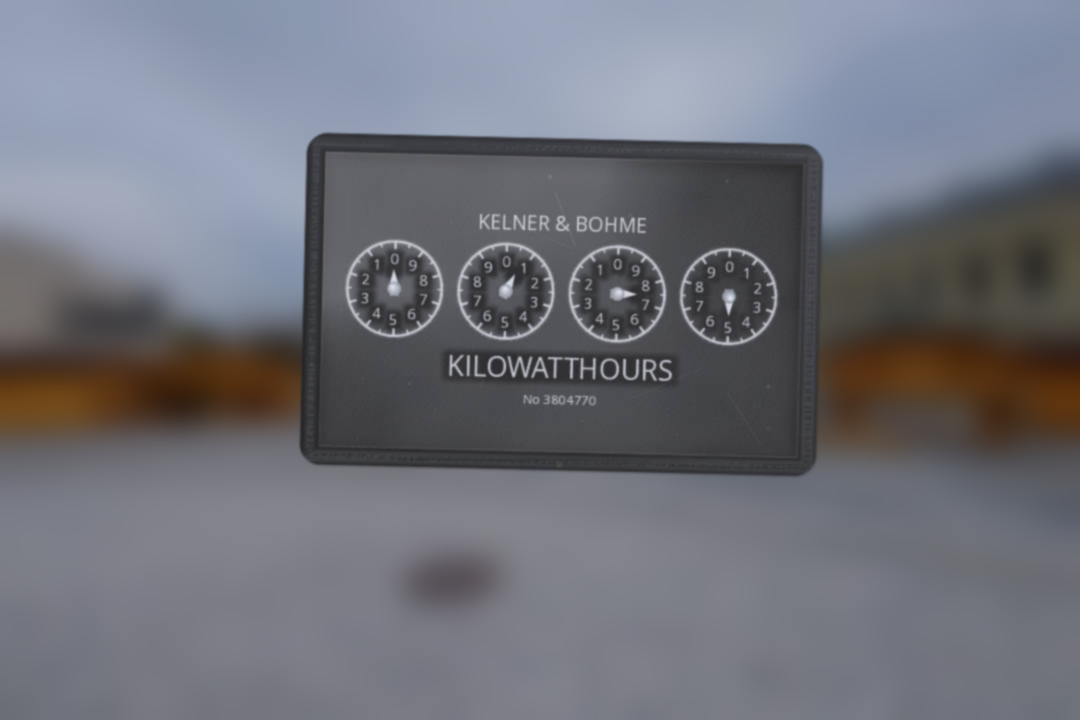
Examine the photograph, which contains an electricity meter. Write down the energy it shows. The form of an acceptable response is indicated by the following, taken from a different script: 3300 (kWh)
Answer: 75 (kWh)
